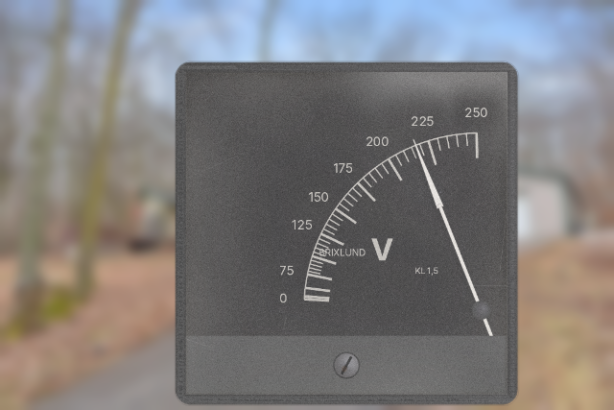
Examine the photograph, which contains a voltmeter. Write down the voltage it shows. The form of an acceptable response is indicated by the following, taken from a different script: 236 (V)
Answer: 217.5 (V)
